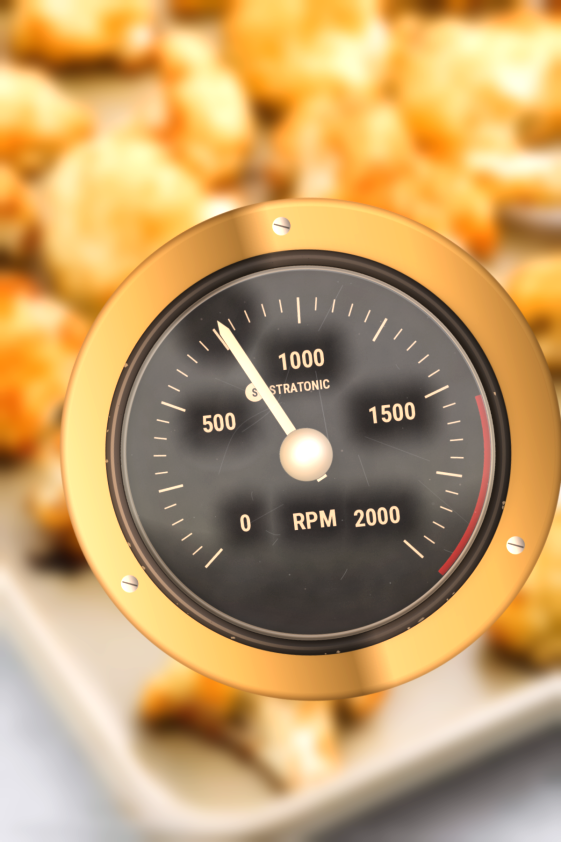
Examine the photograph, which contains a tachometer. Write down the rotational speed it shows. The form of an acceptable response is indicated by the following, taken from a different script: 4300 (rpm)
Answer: 775 (rpm)
